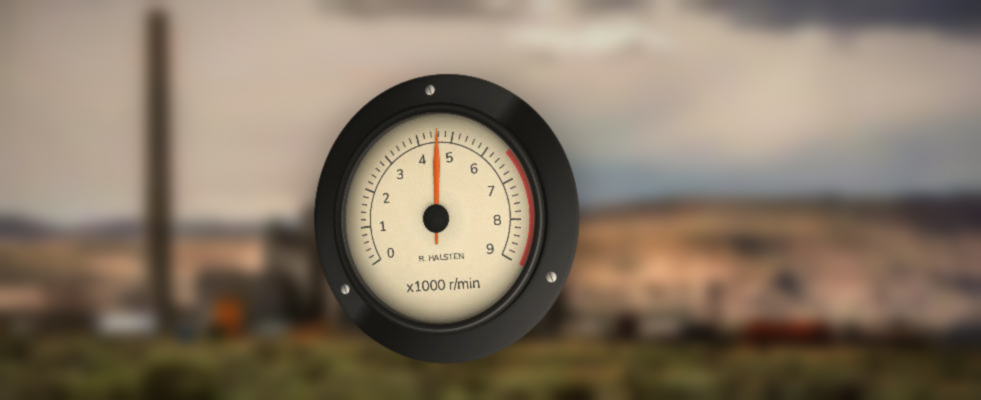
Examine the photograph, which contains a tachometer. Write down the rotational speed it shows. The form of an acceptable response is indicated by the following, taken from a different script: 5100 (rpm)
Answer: 4600 (rpm)
